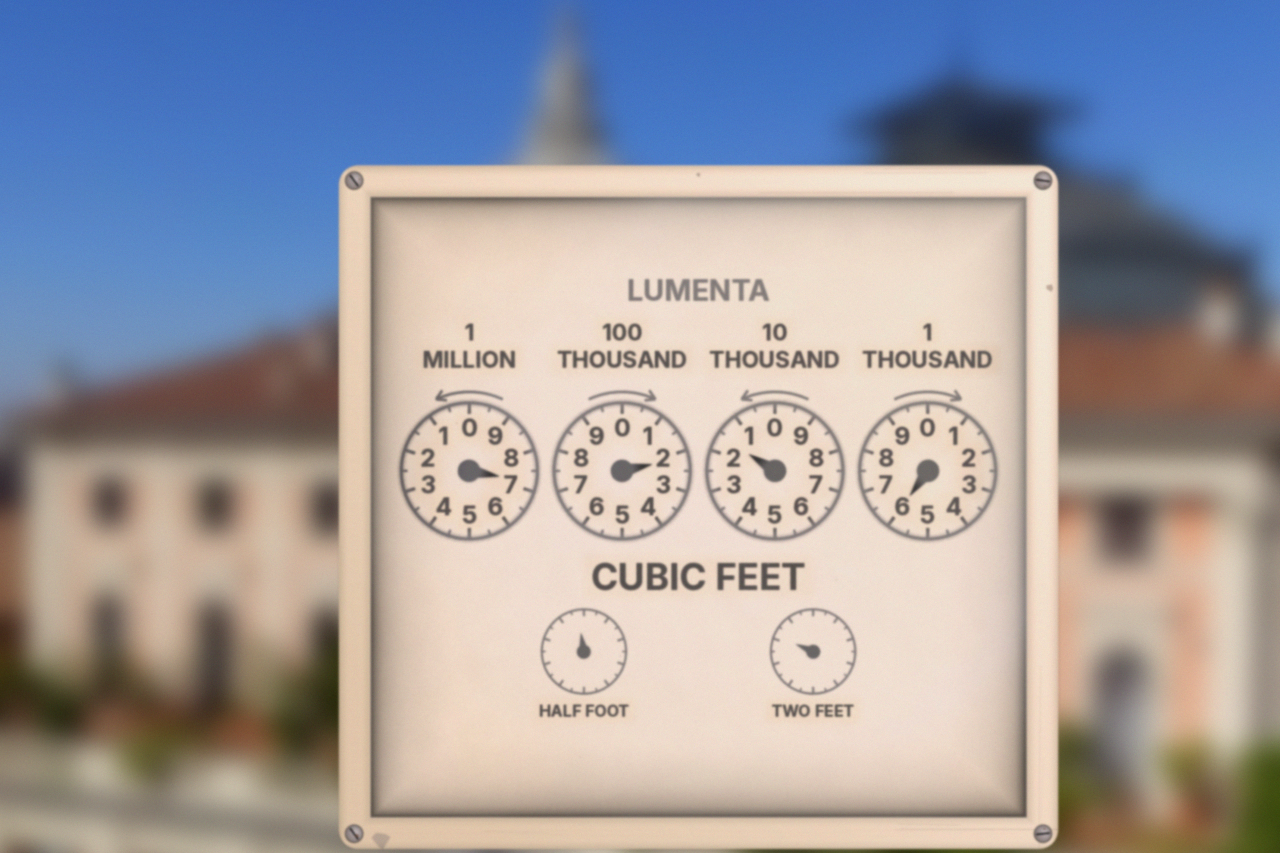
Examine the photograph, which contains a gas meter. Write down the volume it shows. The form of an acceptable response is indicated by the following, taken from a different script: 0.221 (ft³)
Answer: 721600 (ft³)
